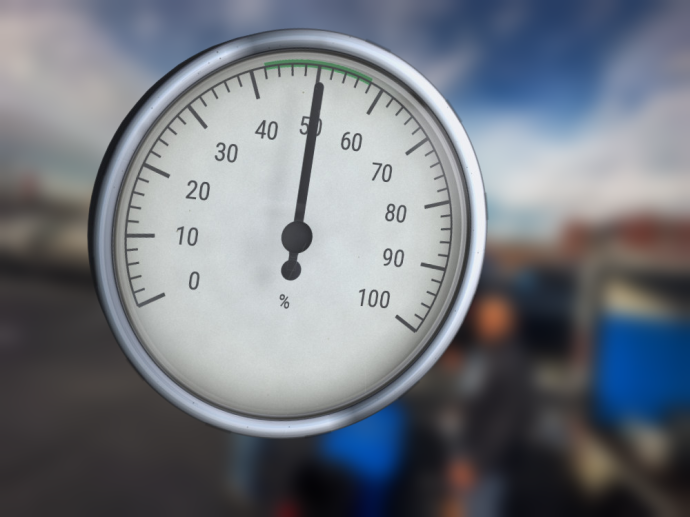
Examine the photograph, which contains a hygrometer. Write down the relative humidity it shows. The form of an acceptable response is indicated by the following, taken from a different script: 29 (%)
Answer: 50 (%)
